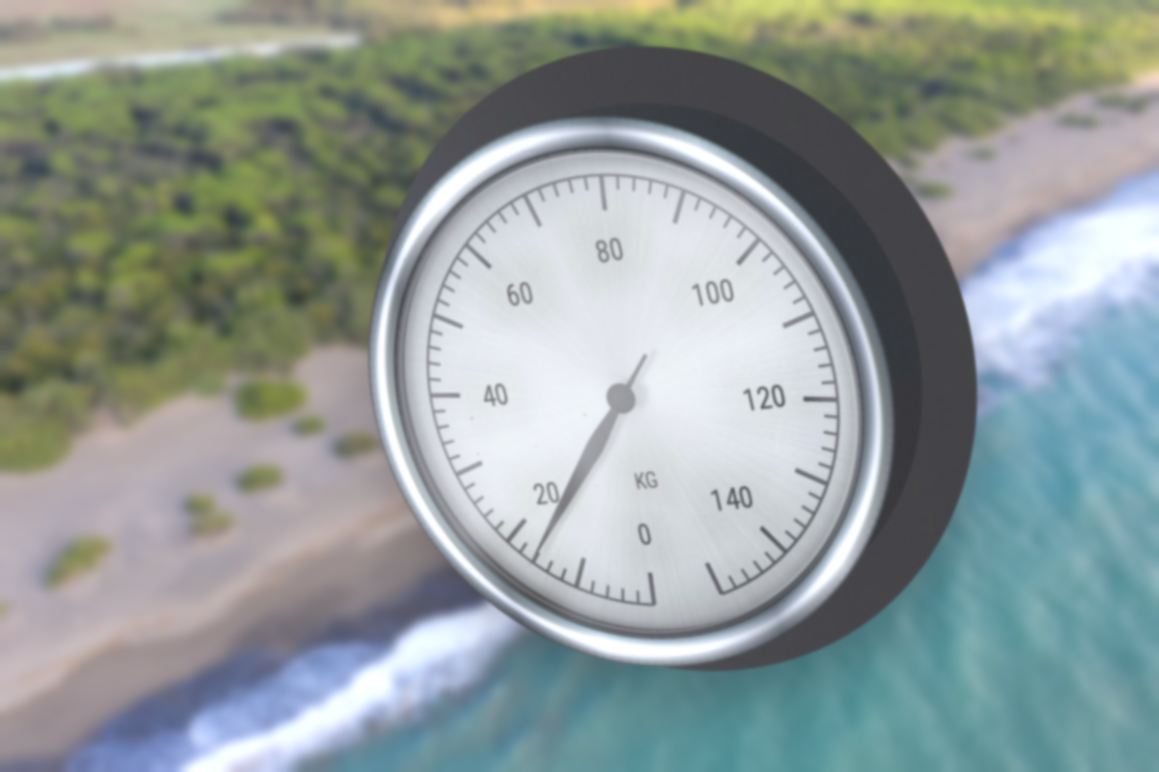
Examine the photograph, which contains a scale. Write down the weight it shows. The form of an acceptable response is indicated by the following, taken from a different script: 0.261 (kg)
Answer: 16 (kg)
